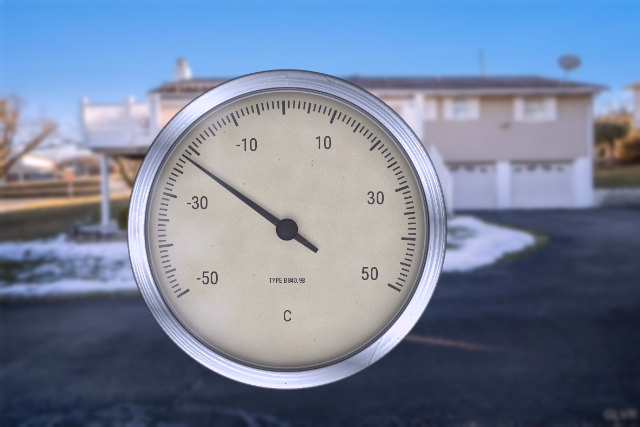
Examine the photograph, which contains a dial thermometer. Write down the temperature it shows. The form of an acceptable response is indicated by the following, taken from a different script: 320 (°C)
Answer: -22 (°C)
